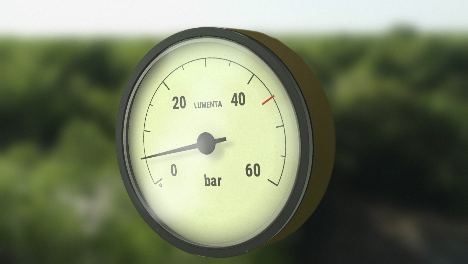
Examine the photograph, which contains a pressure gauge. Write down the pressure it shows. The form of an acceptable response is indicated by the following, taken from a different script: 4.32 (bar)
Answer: 5 (bar)
